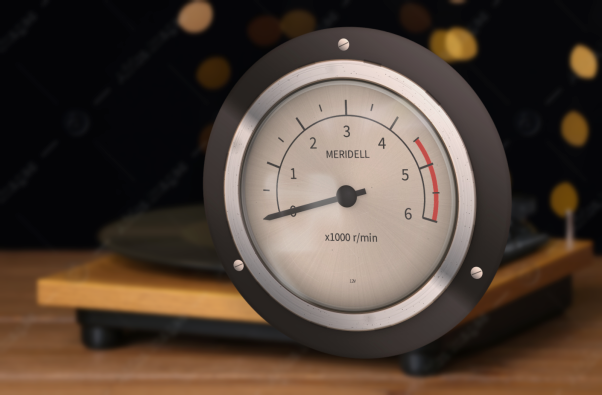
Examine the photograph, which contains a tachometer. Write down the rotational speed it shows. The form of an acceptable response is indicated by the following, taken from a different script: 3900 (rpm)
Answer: 0 (rpm)
